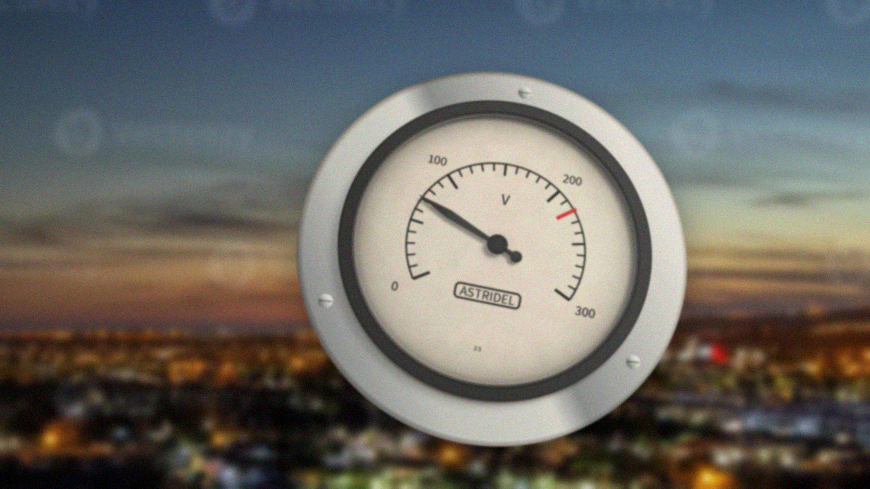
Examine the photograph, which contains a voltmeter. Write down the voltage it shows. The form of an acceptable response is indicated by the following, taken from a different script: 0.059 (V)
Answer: 70 (V)
